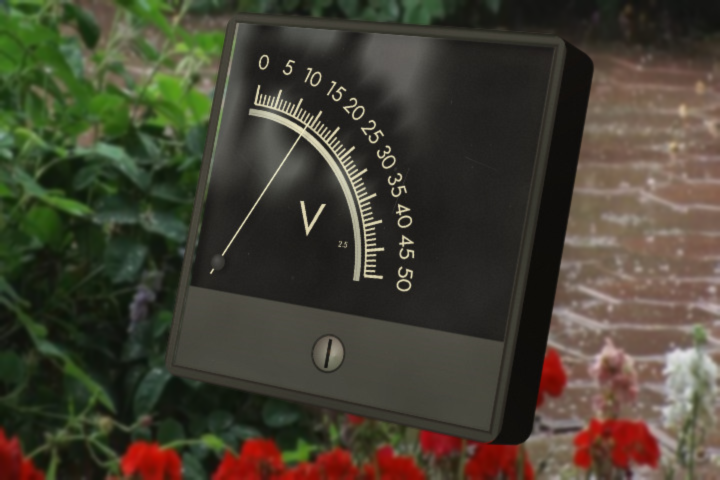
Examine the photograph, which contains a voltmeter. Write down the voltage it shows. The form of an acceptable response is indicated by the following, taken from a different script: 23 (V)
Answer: 15 (V)
